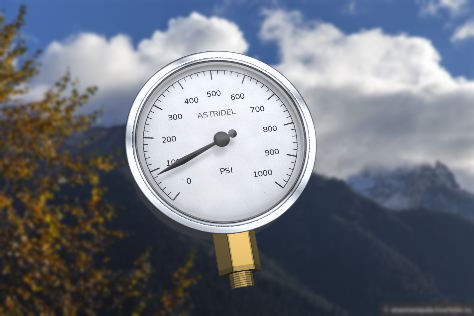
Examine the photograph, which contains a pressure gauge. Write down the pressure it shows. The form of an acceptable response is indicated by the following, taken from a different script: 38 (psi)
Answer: 80 (psi)
